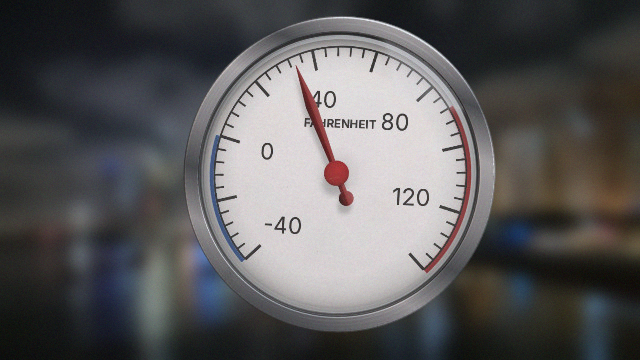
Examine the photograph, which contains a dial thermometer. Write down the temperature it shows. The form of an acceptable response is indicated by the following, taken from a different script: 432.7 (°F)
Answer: 34 (°F)
